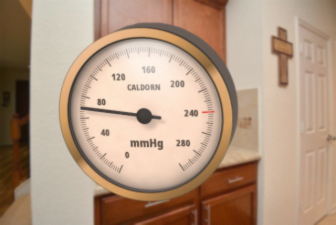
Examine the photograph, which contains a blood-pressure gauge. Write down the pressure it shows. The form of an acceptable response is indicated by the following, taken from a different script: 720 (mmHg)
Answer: 70 (mmHg)
